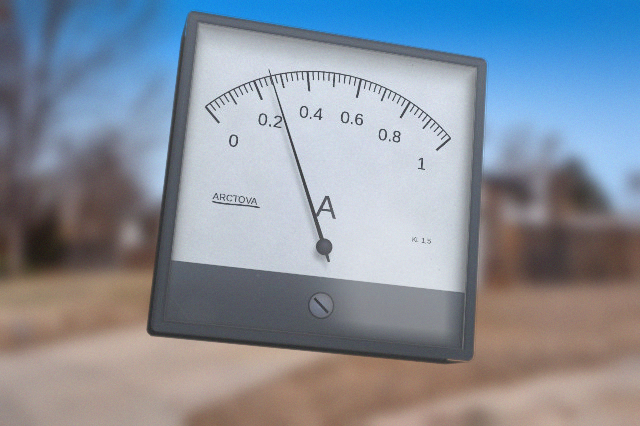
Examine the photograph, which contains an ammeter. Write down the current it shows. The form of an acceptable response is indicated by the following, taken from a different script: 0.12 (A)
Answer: 0.26 (A)
